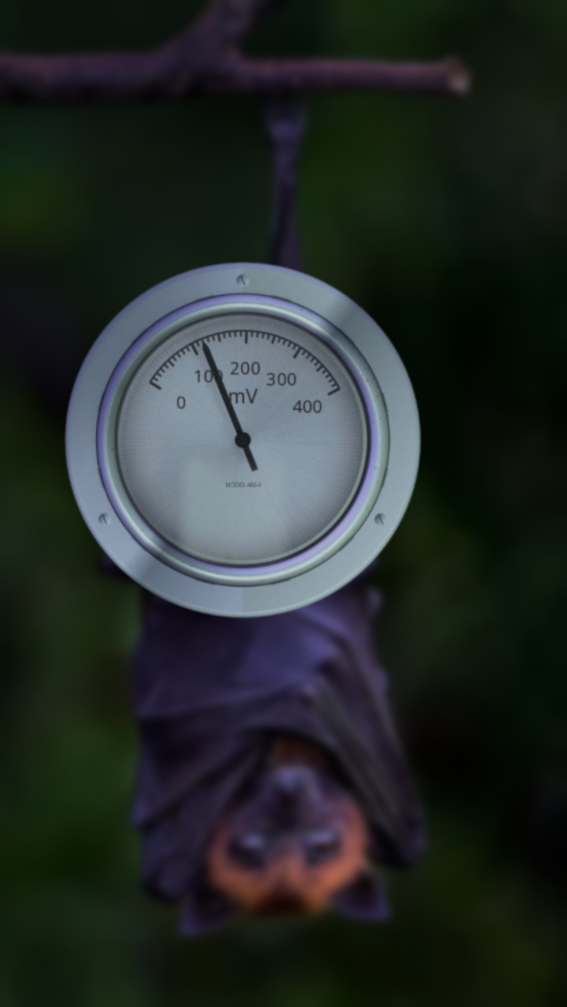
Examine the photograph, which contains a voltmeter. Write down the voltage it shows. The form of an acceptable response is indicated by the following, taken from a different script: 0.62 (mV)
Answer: 120 (mV)
